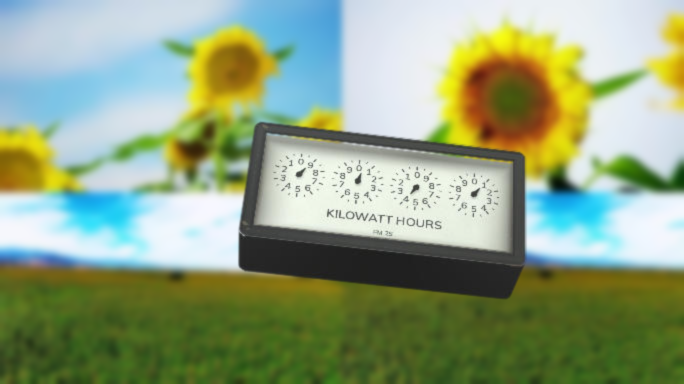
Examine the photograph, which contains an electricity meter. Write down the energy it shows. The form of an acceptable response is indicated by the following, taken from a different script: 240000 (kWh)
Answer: 9041 (kWh)
